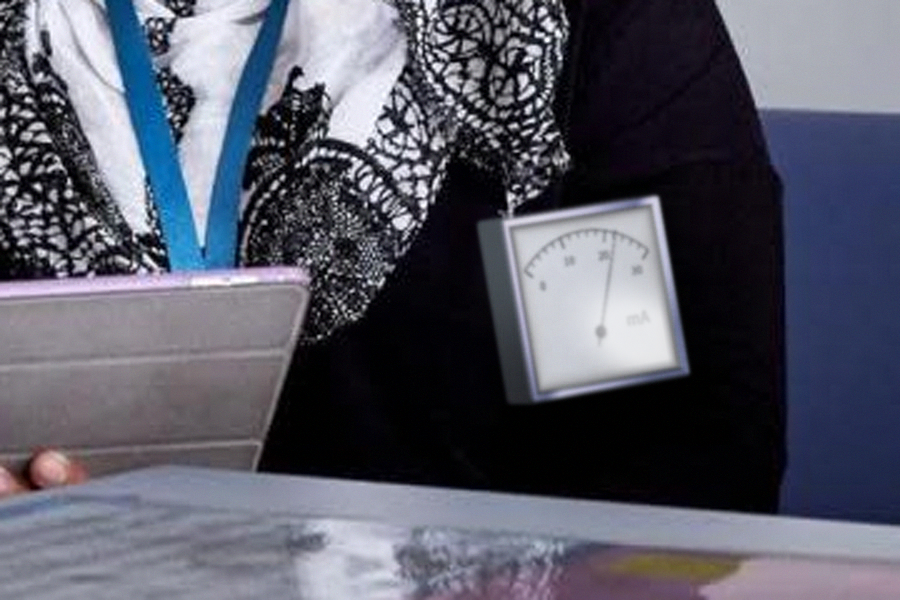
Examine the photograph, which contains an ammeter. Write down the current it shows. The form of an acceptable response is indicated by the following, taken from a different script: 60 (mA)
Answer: 22 (mA)
